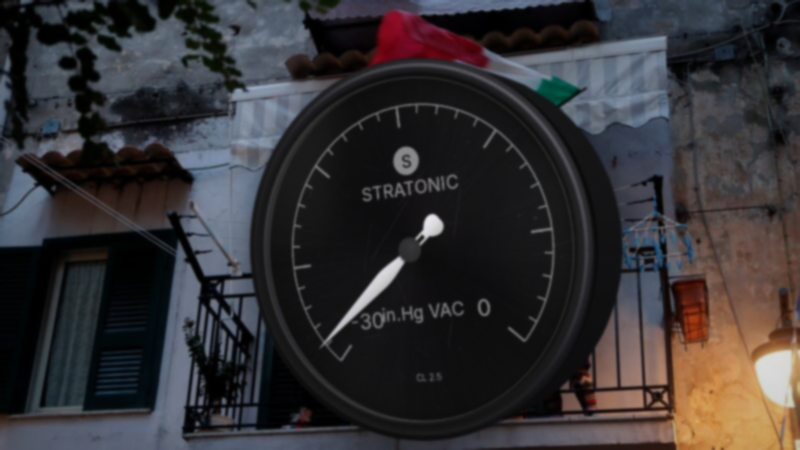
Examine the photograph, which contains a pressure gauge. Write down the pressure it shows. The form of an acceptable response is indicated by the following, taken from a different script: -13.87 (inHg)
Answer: -29 (inHg)
